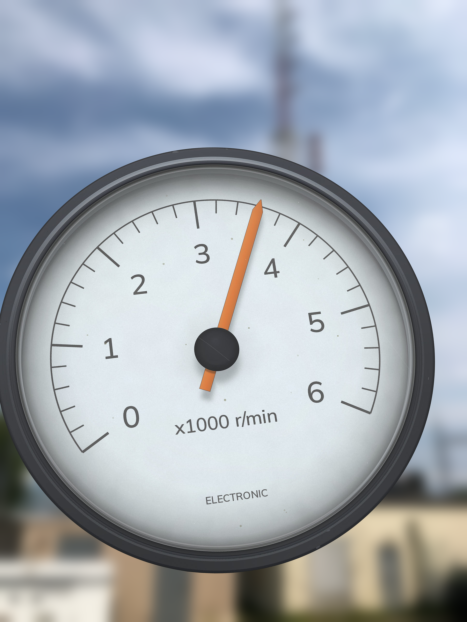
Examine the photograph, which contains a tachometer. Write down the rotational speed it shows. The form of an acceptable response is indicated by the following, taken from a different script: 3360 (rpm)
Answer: 3600 (rpm)
